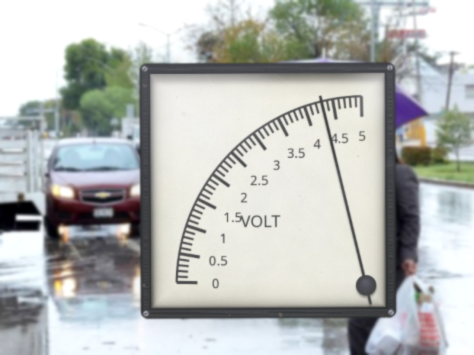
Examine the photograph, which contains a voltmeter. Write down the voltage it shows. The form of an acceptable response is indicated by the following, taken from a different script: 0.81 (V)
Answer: 4.3 (V)
